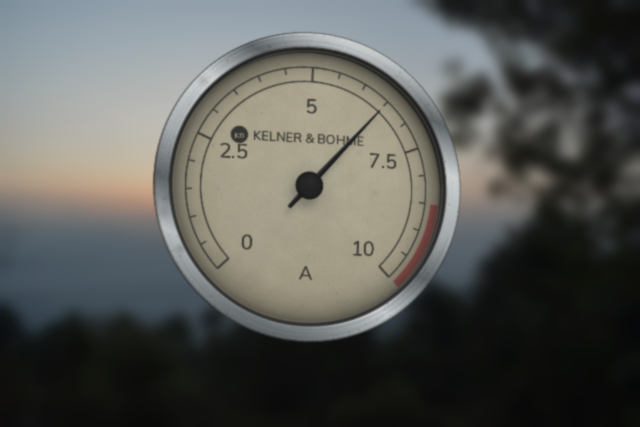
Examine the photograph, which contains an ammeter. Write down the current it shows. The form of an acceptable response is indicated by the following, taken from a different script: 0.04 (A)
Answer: 6.5 (A)
